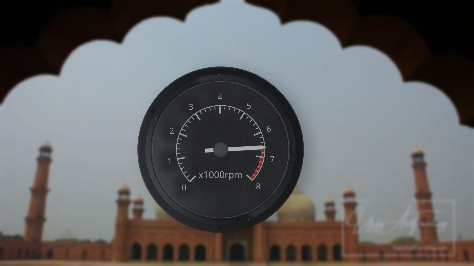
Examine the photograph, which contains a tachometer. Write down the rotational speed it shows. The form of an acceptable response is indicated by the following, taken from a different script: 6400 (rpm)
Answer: 6600 (rpm)
